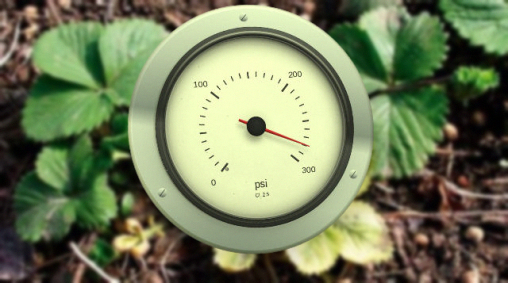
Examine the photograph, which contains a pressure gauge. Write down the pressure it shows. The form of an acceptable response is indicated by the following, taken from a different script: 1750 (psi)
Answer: 280 (psi)
